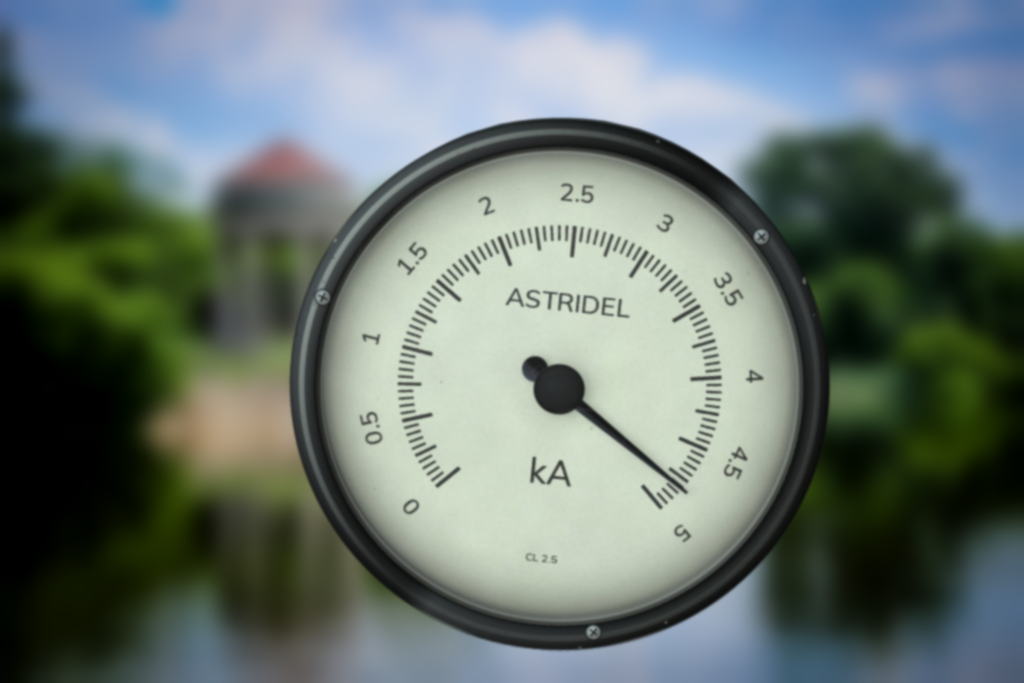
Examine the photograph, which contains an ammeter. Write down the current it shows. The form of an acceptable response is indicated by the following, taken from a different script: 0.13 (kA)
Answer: 4.8 (kA)
